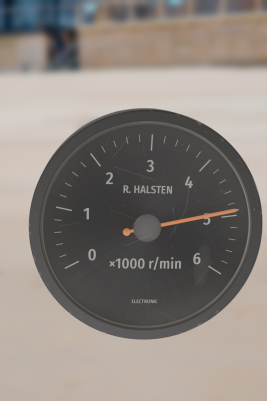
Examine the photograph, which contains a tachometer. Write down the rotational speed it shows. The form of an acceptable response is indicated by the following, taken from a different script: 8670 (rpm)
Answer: 4900 (rpm)
